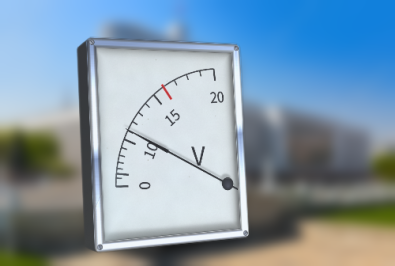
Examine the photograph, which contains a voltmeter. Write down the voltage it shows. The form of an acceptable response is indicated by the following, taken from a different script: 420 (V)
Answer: 11 (V)
